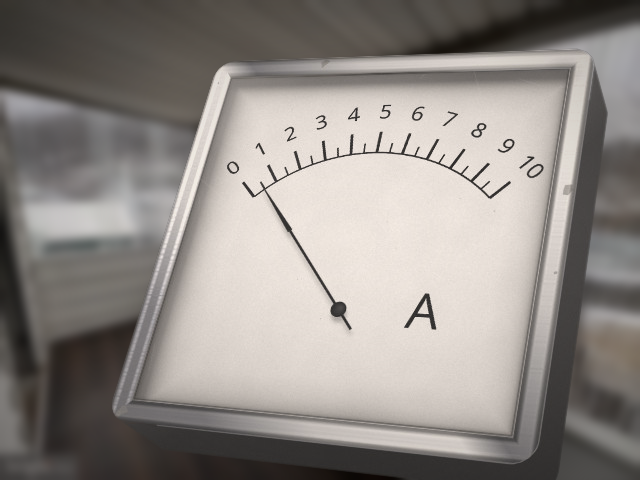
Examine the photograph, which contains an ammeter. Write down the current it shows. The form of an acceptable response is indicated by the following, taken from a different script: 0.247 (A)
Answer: 0.5 (A)
